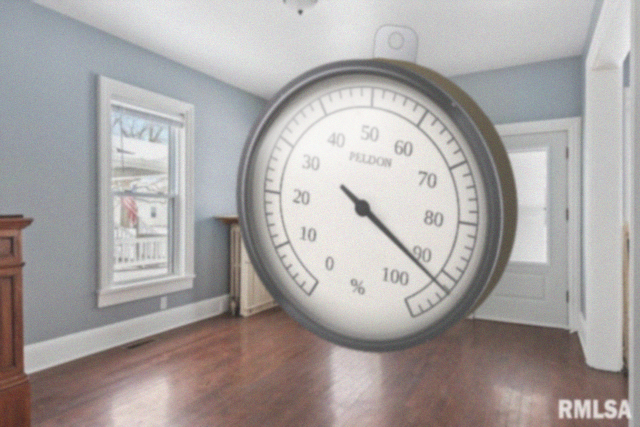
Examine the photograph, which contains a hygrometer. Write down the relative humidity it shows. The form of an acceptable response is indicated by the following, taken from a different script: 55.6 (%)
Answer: 92 (%)
